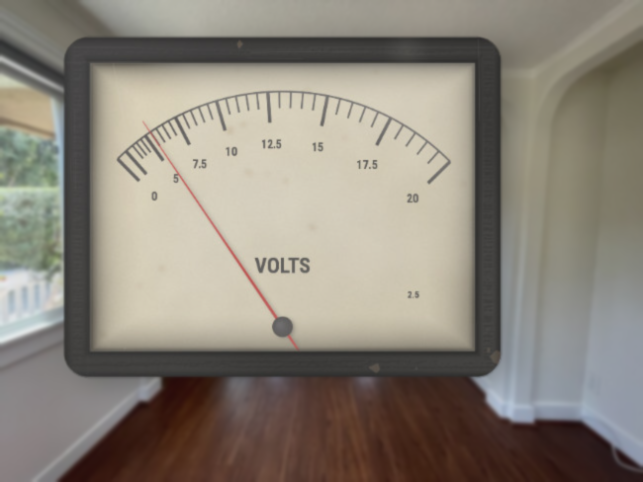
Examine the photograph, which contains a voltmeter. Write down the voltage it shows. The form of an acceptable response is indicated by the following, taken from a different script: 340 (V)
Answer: 5.5 (V)
